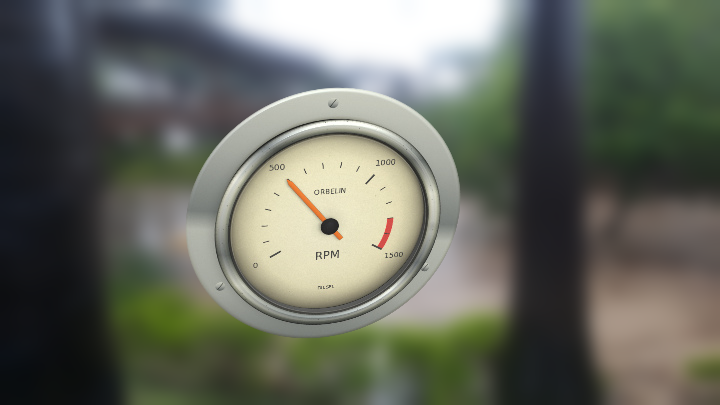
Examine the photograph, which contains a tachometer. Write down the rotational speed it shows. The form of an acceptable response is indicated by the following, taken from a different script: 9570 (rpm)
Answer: 500 (rpm)
